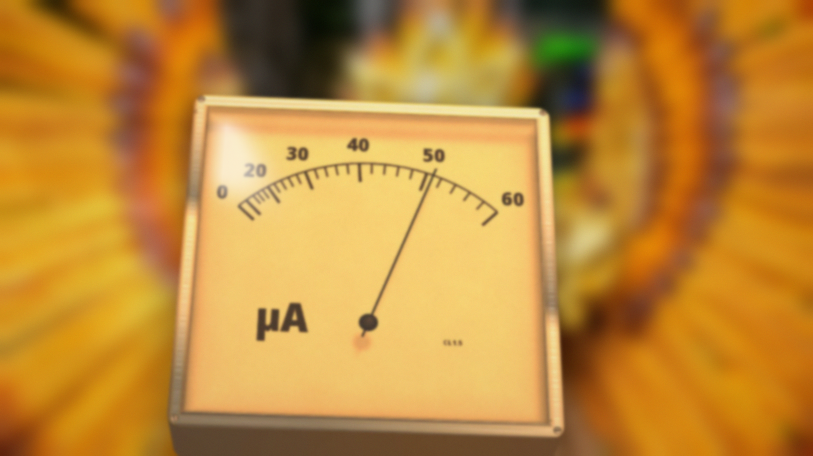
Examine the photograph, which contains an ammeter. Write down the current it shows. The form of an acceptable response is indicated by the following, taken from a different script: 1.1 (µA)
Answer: 51 (µA)
